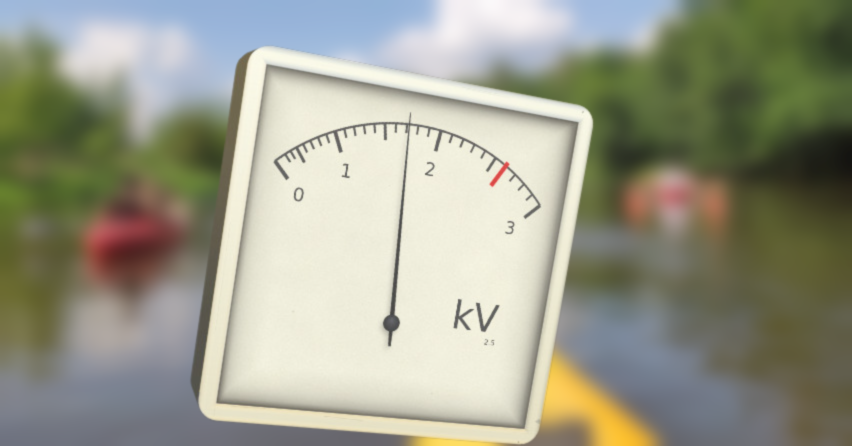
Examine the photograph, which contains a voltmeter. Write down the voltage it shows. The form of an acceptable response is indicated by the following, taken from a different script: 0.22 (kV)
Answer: 1.7 (kV)
